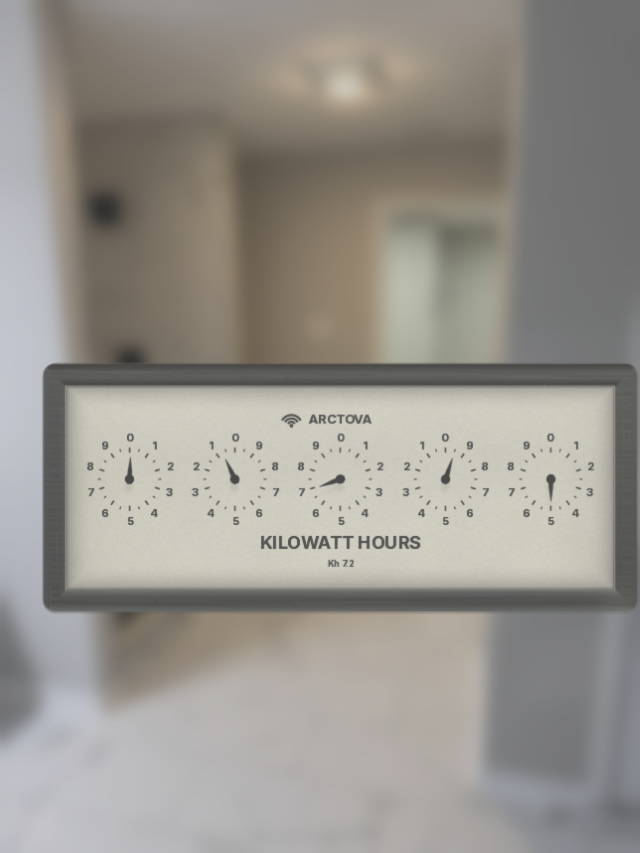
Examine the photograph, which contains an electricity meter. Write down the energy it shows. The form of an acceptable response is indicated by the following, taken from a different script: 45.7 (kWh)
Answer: 695 (kWh)
